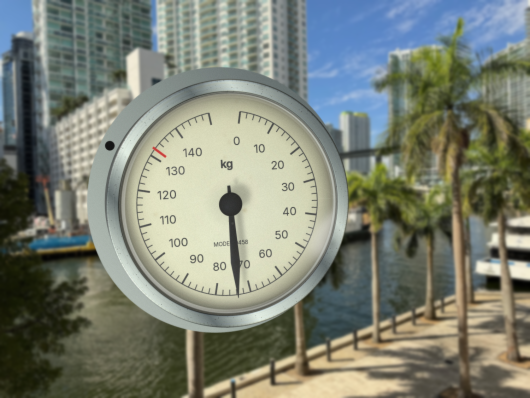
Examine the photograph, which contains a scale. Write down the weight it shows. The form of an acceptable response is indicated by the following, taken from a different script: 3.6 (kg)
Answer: 74 (kg)
